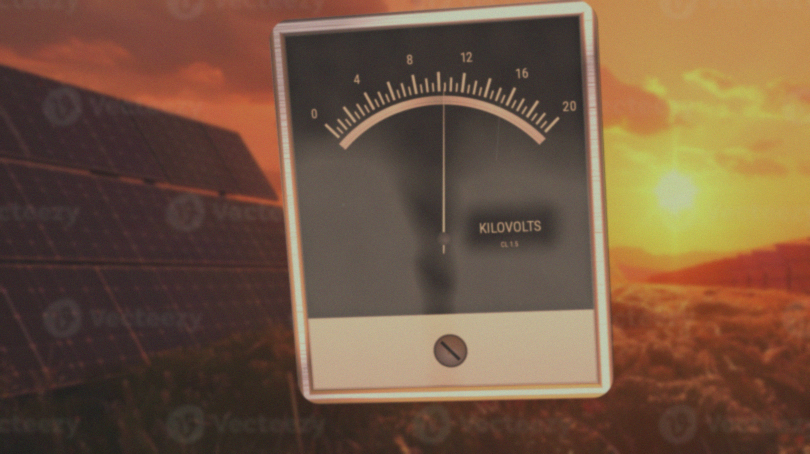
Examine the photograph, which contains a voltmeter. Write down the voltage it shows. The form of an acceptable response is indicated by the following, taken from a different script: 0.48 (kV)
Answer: 10.5 (kV)
